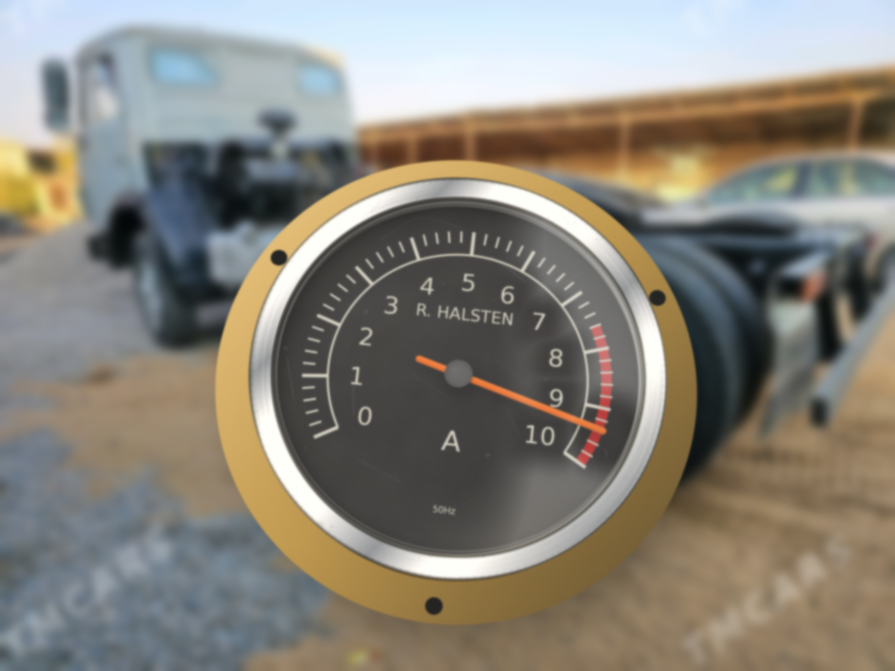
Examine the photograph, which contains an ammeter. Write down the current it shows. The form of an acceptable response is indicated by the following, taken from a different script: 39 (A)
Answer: 9.4 (A)
